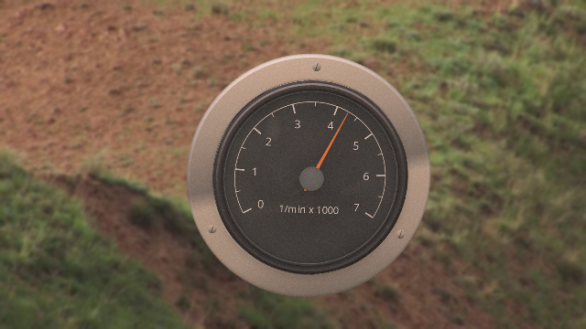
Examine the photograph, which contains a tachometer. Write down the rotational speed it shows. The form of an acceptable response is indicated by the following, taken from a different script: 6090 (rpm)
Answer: 4250 (rpm)
